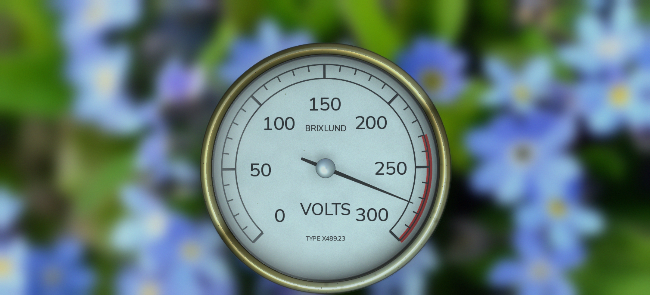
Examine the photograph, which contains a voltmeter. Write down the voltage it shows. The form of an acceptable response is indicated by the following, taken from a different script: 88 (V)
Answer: 275 (V)
